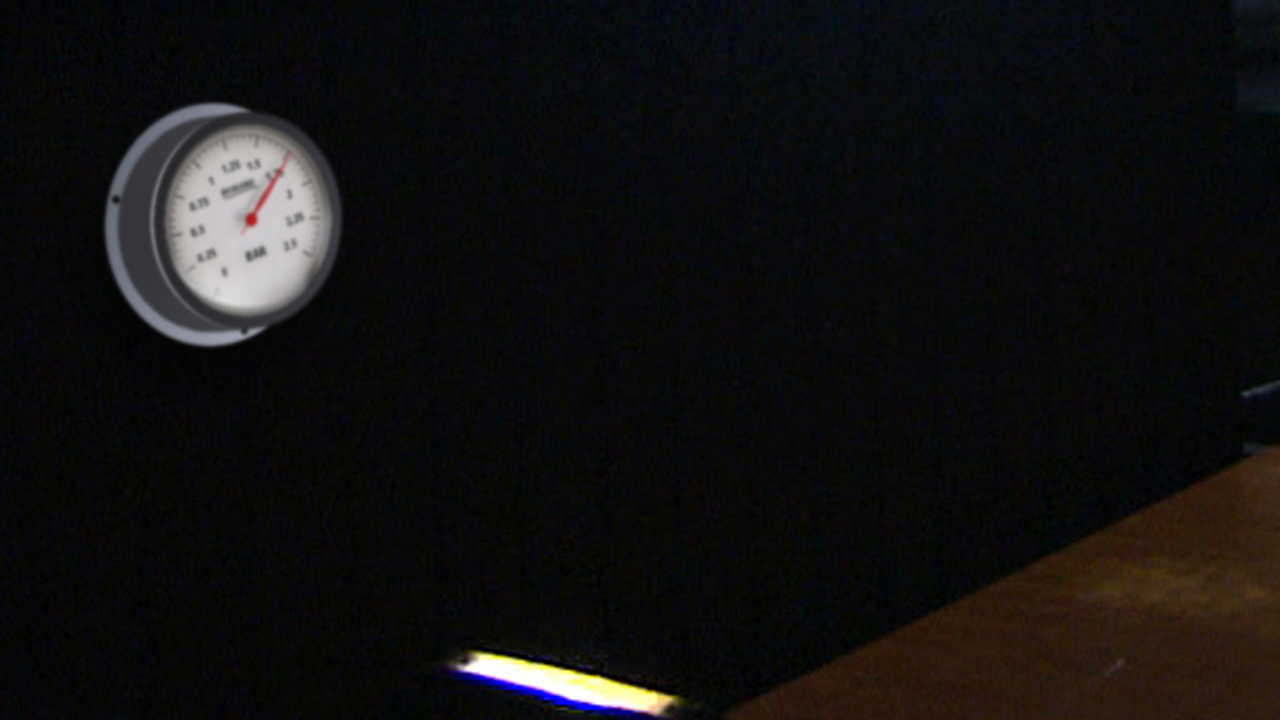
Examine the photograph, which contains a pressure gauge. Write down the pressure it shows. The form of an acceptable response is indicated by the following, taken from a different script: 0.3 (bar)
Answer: 1.75 (bar)
